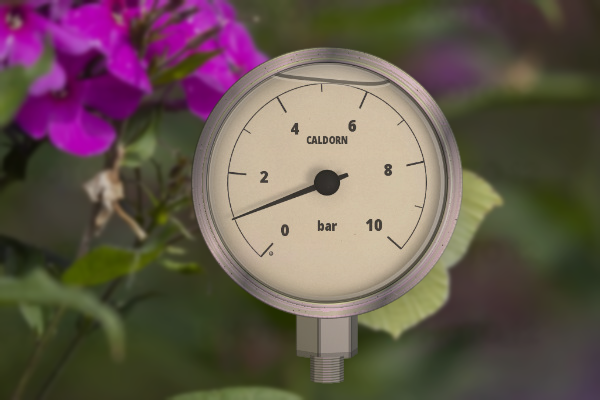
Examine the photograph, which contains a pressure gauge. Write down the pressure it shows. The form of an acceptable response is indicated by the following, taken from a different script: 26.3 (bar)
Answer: 1 (bar)
